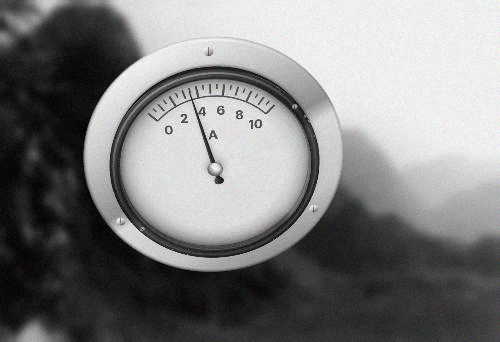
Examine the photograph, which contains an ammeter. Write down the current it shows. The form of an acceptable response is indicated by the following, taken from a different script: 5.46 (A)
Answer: 3.5 (A)
